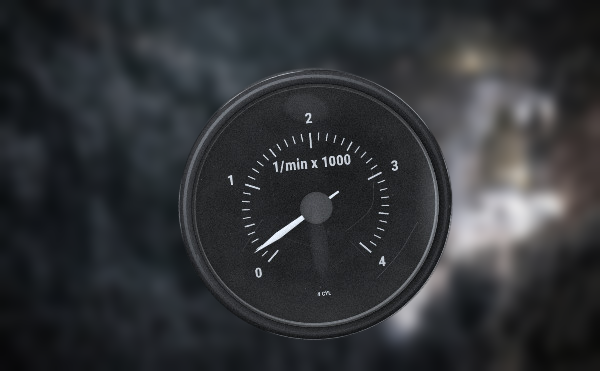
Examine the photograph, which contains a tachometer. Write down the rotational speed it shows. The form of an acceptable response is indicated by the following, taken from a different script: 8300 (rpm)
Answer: 200 (rpm)
